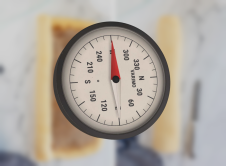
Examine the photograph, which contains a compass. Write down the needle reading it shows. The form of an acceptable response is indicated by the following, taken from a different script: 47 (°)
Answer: 270 (°)
